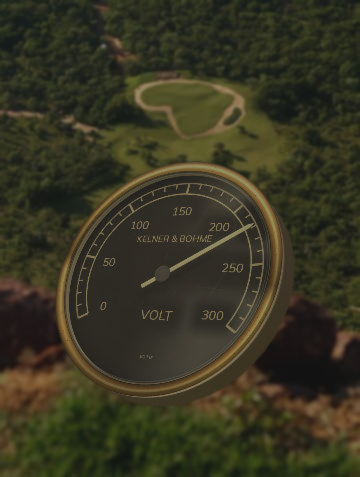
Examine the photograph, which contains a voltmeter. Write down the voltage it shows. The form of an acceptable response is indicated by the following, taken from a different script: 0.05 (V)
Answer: 220 (V)
